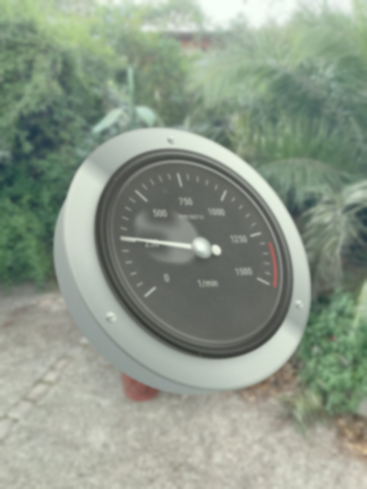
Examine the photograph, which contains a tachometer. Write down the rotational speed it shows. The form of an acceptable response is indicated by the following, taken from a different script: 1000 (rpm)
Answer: 250 (rpm)
